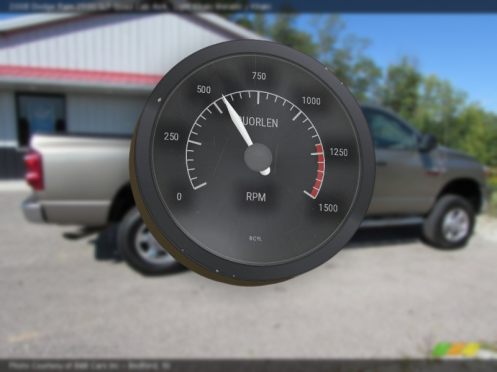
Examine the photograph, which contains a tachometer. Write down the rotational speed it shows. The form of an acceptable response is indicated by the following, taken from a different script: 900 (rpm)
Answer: 550 (rpm)
